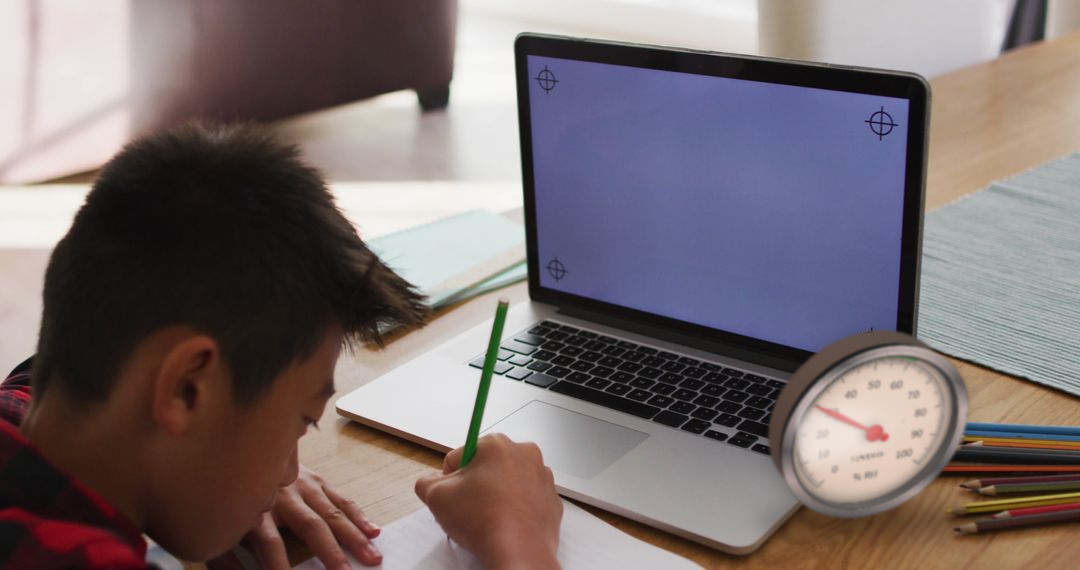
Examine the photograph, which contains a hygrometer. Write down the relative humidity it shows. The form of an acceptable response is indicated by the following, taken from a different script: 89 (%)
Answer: 30 (%)
